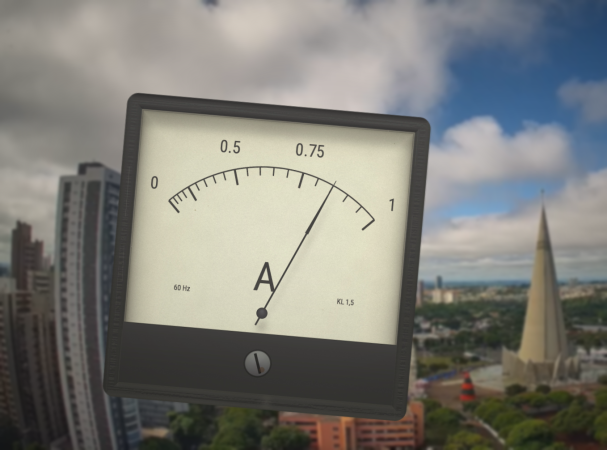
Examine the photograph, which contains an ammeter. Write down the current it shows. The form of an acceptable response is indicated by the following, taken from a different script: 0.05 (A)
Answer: 0.85 (A)
